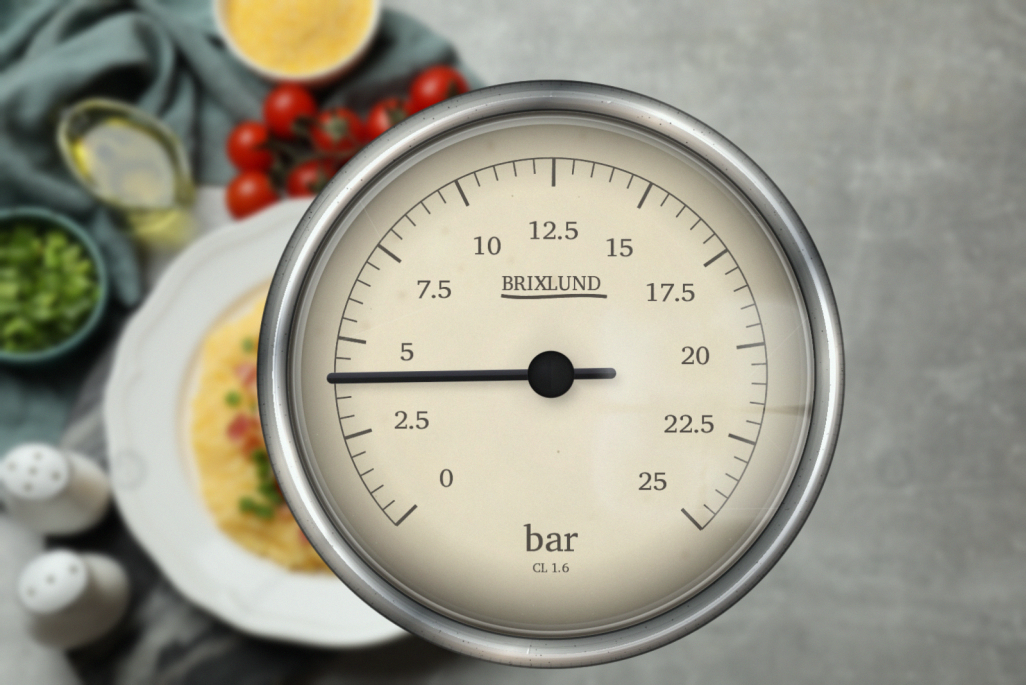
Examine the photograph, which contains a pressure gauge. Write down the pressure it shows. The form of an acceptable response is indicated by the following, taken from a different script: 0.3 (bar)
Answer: 4 (bar)
